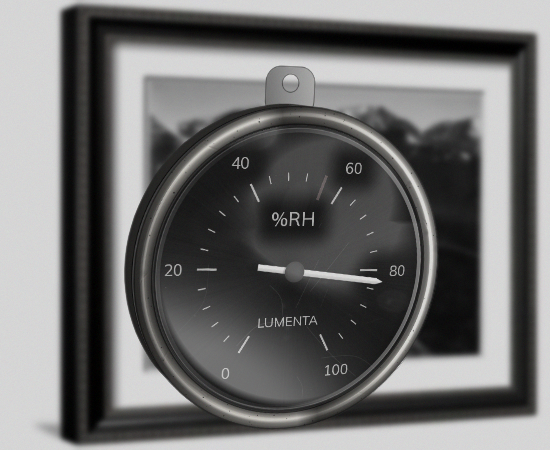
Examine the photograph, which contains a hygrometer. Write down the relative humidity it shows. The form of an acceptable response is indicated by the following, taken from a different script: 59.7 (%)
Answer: 82 (%)
